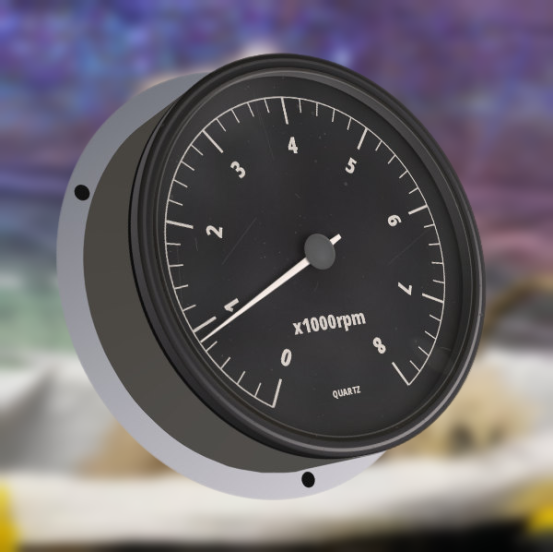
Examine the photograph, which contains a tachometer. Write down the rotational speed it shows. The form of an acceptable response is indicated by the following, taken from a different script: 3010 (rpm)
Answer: 900 (rpm)
